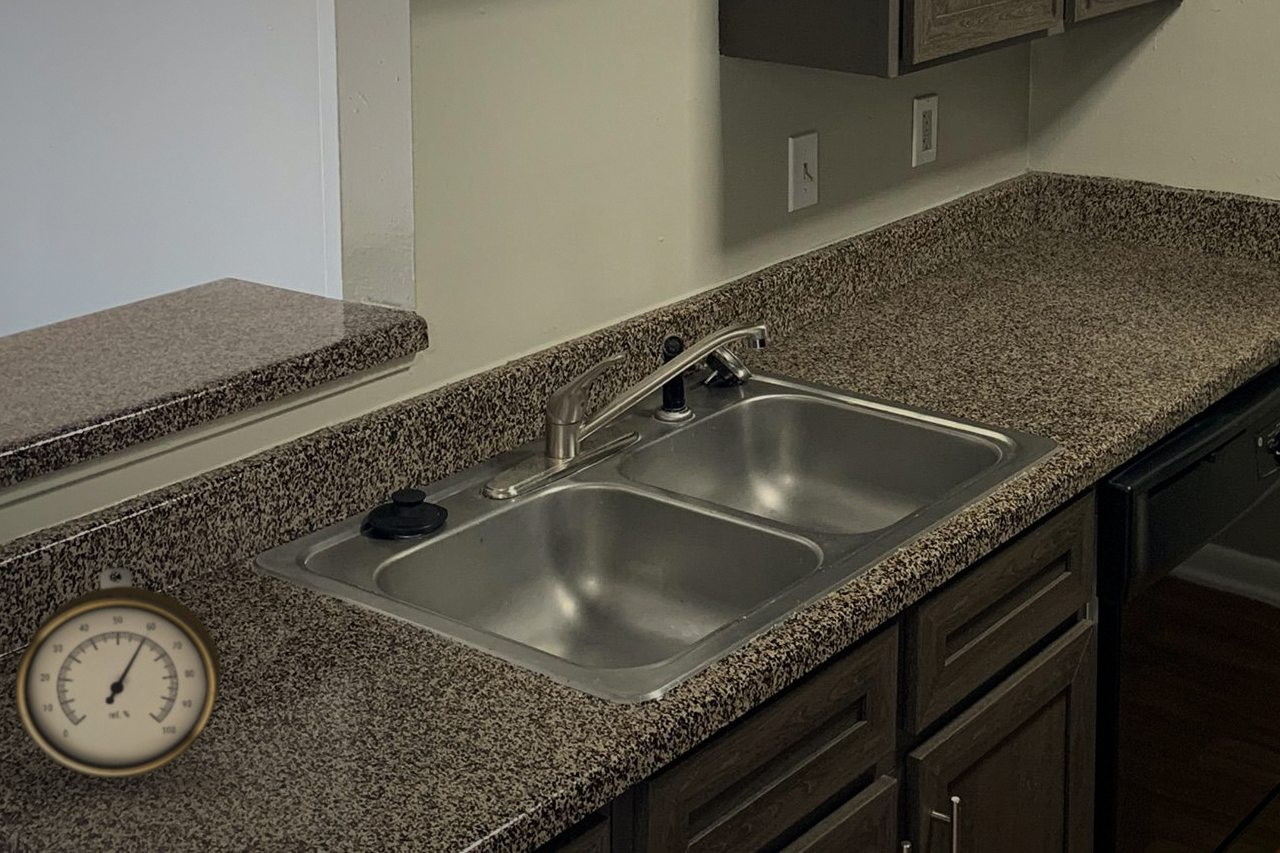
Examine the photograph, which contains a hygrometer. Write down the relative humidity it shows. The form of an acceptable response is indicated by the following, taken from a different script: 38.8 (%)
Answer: 60 (%)
